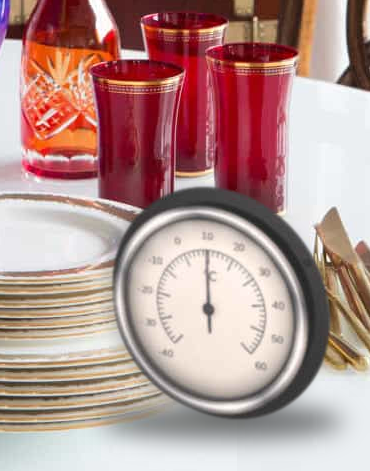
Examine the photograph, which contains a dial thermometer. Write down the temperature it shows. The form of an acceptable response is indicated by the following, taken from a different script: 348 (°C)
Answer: 10 (°C)
